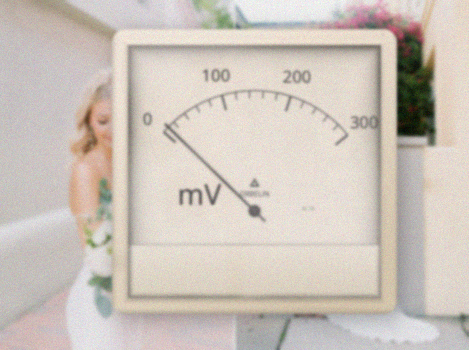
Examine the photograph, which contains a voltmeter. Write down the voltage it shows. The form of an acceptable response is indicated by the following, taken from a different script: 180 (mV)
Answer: 10 (mV)
